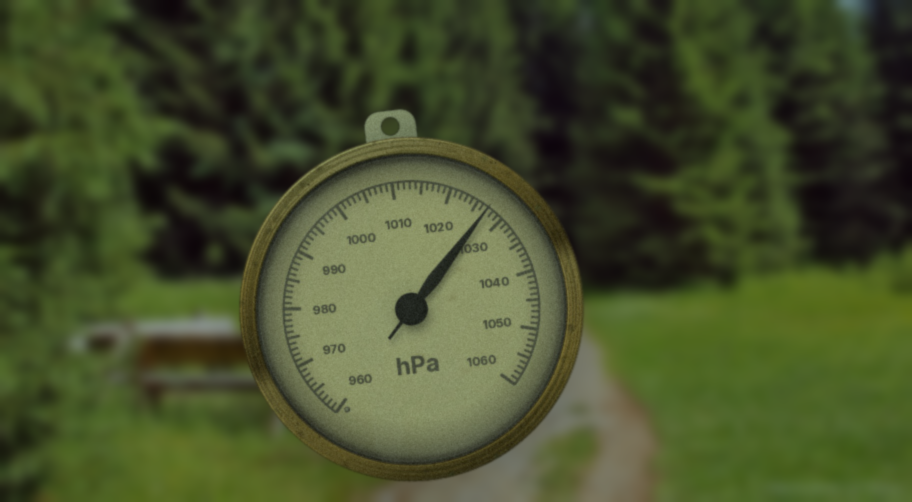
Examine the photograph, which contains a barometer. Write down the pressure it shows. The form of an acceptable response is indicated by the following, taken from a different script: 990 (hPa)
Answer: 1027 (hPa)
